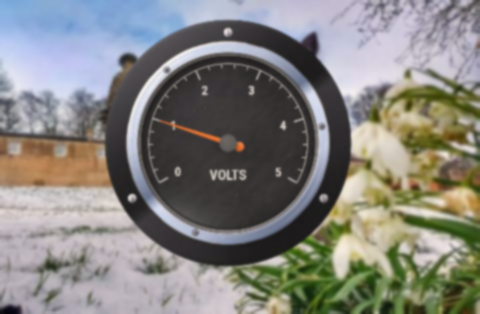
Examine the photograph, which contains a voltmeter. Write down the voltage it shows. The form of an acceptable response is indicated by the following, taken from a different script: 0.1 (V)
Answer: 1 (V)
